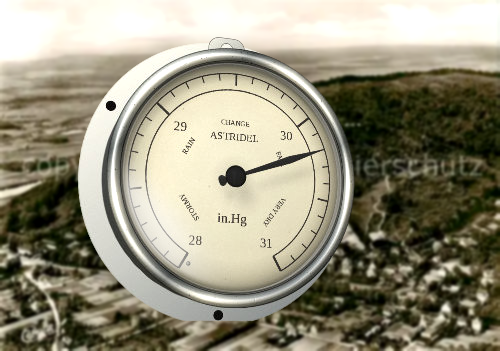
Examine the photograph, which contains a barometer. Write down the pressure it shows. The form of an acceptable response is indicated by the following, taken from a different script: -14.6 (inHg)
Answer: 30.2 (inHg)
